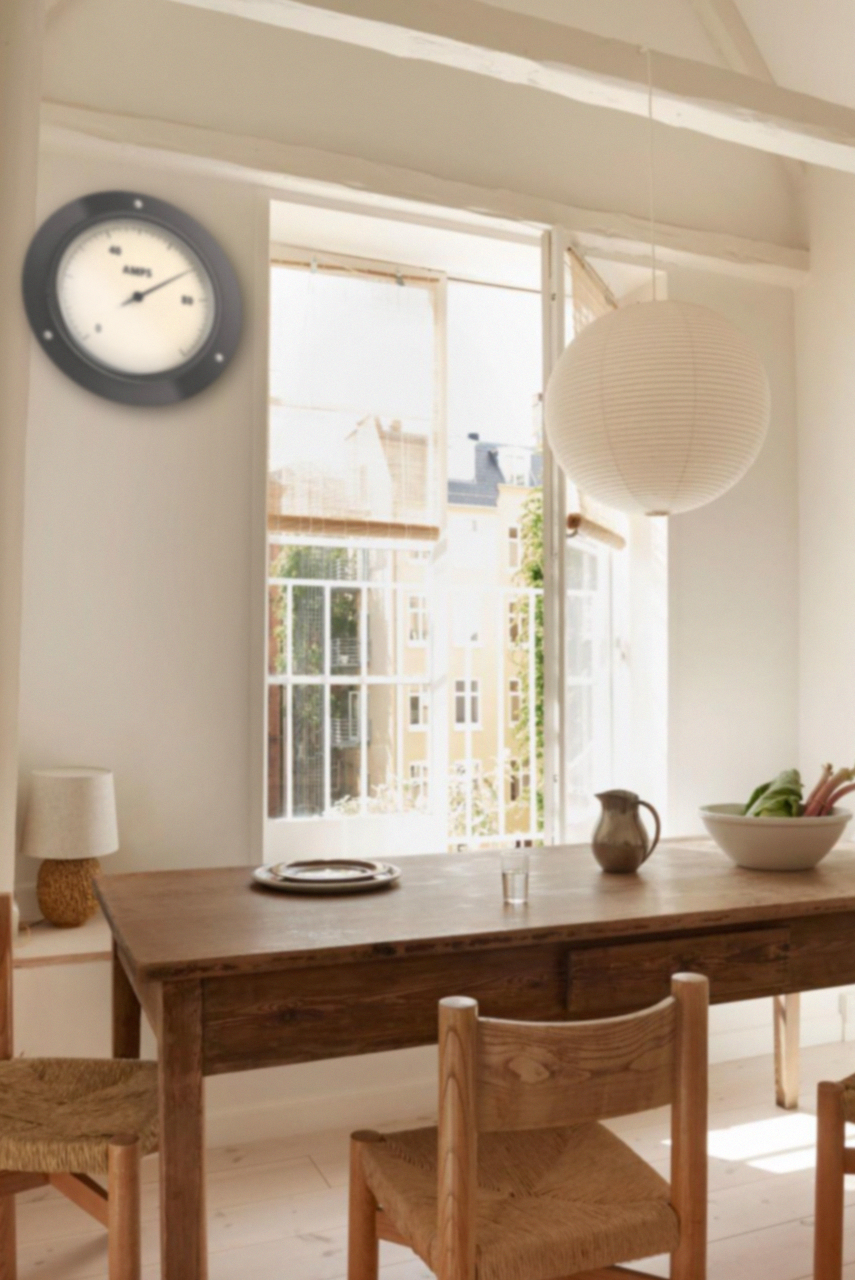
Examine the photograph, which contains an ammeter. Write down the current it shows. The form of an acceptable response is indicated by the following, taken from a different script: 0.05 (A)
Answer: 70 (A)
